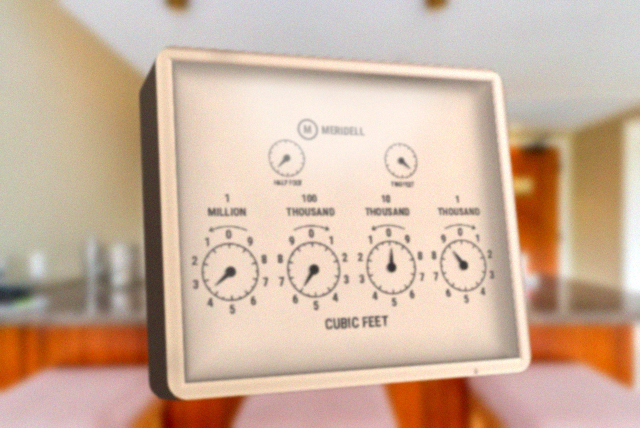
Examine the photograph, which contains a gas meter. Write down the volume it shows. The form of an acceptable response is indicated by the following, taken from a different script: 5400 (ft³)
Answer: 359900 (ft³)
